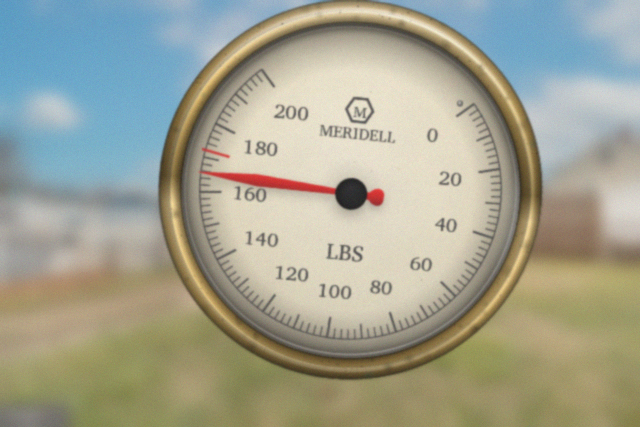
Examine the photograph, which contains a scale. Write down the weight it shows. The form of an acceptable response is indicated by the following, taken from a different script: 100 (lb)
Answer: 166 (lb)
